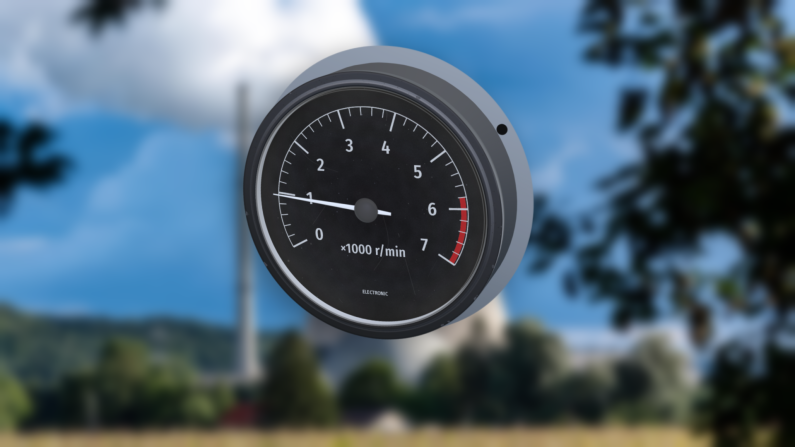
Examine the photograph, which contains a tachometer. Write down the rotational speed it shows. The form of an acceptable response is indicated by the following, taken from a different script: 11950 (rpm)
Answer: 1000 (rpm)
